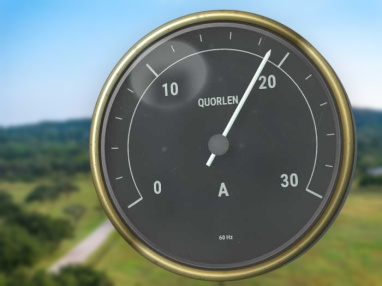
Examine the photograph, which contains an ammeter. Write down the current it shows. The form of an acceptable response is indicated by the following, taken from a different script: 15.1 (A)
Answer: 19 (A)
